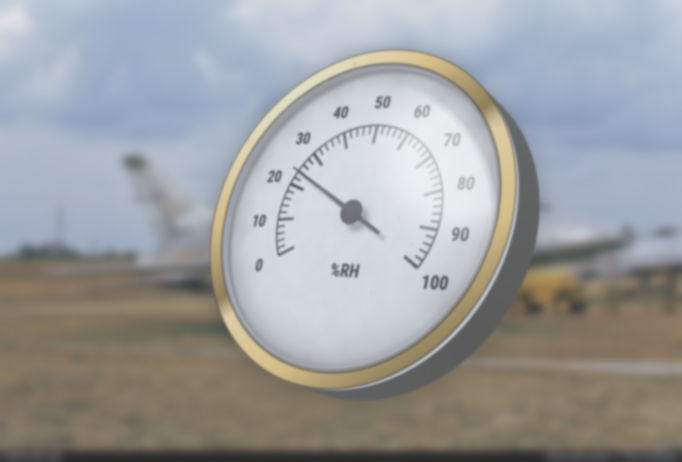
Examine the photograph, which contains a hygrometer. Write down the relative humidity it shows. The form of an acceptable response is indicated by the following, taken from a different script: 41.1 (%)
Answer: 24 (%)
